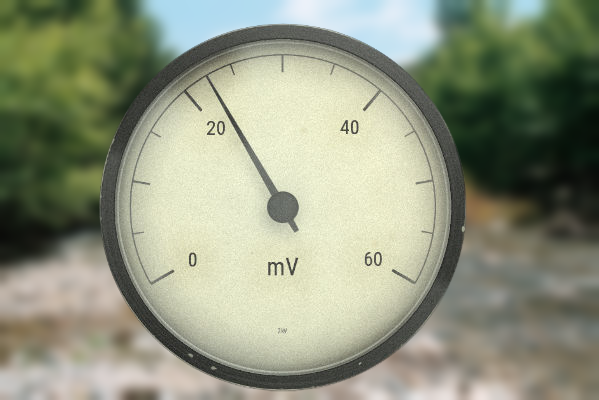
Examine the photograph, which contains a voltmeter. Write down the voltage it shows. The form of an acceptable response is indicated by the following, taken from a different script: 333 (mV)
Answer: 22.5 (mV)
